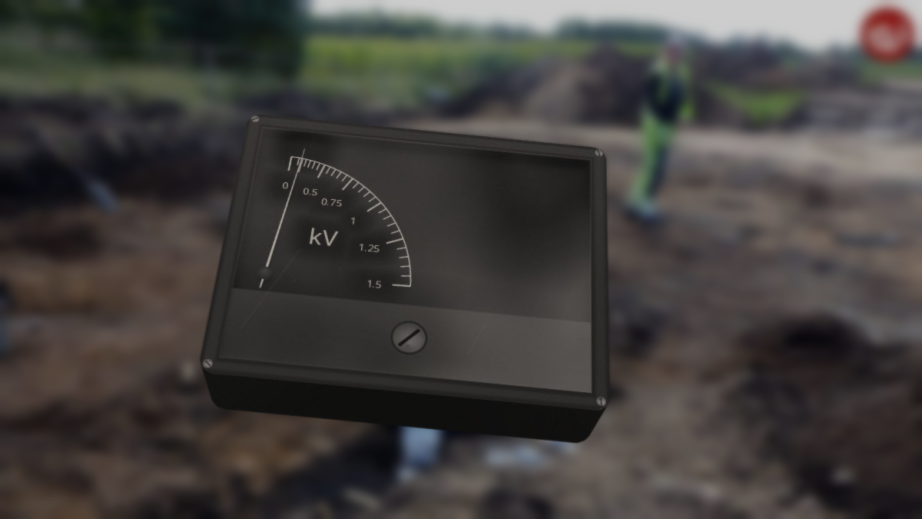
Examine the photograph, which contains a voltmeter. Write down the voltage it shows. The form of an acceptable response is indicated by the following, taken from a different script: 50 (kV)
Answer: 0.25 (kV)
